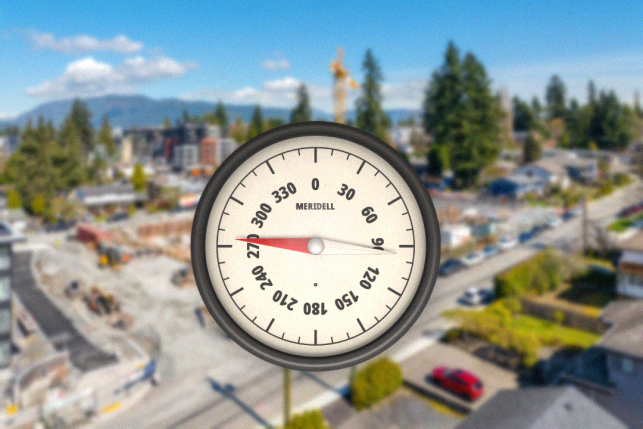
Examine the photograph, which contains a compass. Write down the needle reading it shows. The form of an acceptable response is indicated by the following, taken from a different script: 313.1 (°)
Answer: 275 (°)
